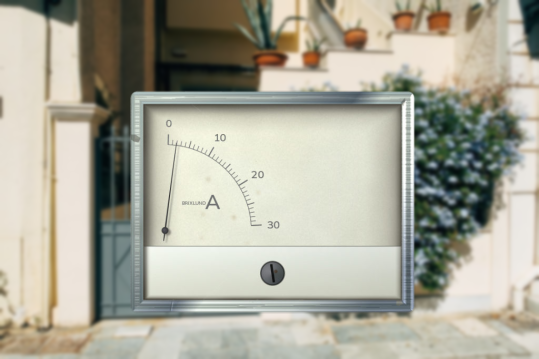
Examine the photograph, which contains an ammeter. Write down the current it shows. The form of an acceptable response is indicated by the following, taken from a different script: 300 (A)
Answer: 2 (A)
